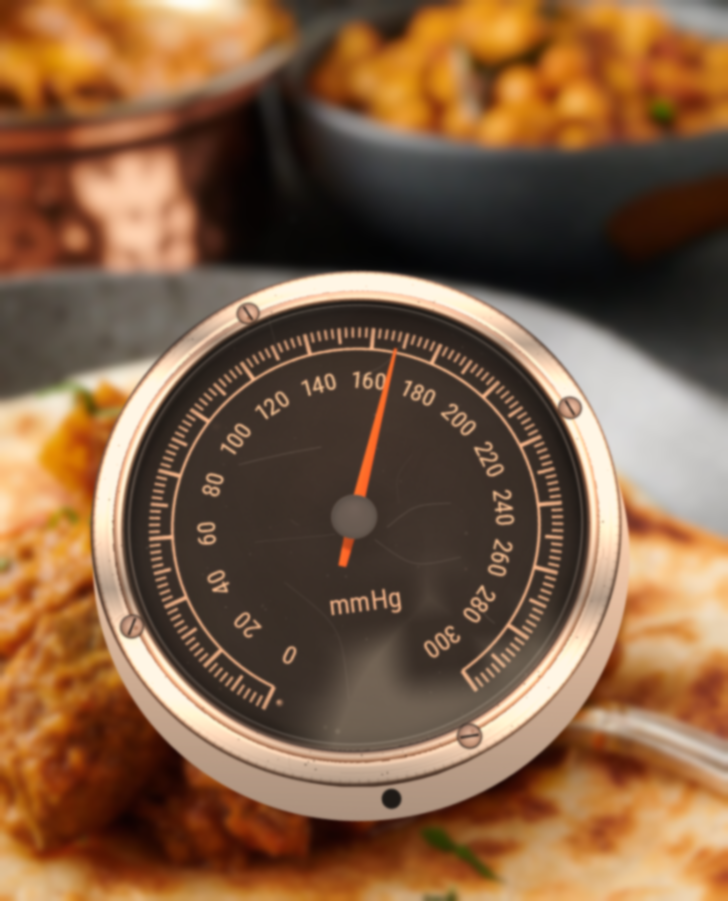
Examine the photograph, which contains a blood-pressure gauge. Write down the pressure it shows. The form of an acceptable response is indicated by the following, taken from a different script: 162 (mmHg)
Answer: 168 (mmHg)
